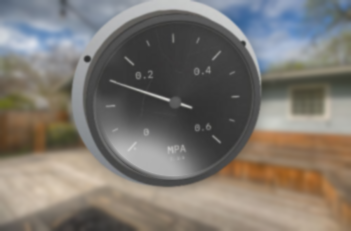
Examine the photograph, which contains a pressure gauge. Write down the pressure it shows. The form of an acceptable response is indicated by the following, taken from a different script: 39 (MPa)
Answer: 0.15 (MPa)
